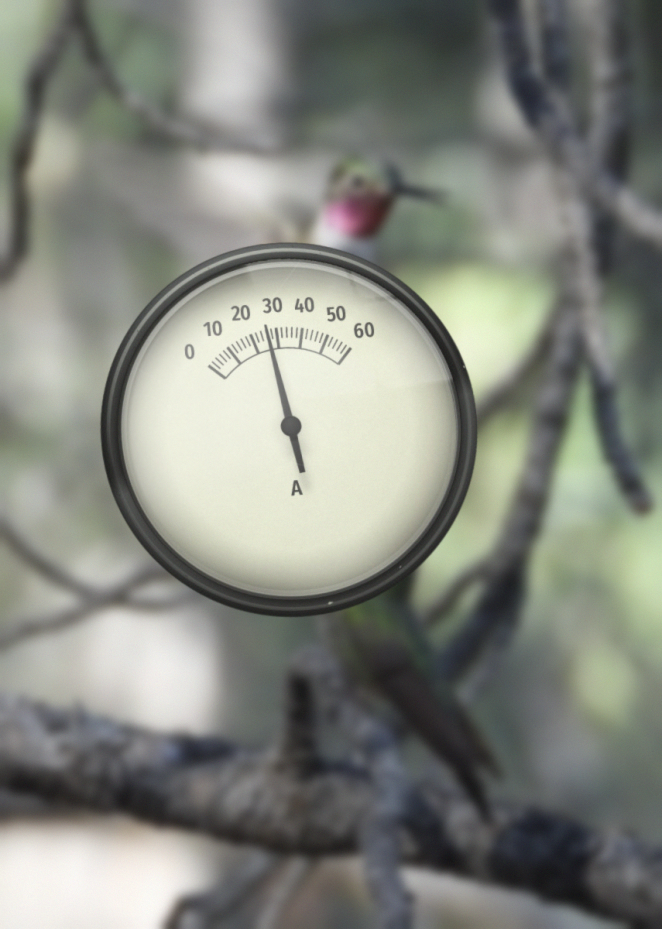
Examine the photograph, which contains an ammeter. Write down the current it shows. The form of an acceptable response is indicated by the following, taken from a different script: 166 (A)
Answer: 26 (A)
